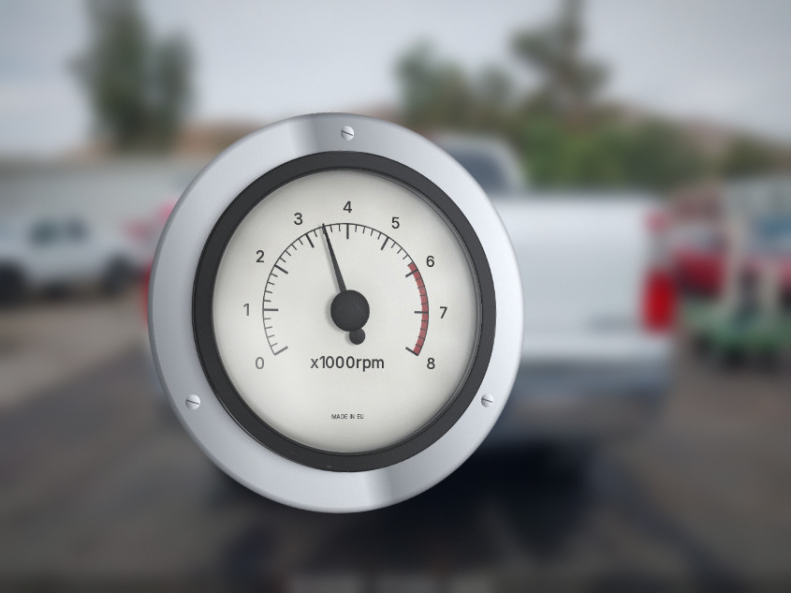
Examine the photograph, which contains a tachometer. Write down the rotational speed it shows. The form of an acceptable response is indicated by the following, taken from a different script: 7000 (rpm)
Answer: 3400 (rpm)
